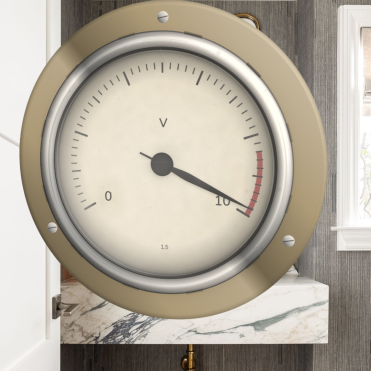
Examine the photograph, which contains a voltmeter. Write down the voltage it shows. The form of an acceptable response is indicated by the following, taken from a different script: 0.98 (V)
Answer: 9.8 (V)
